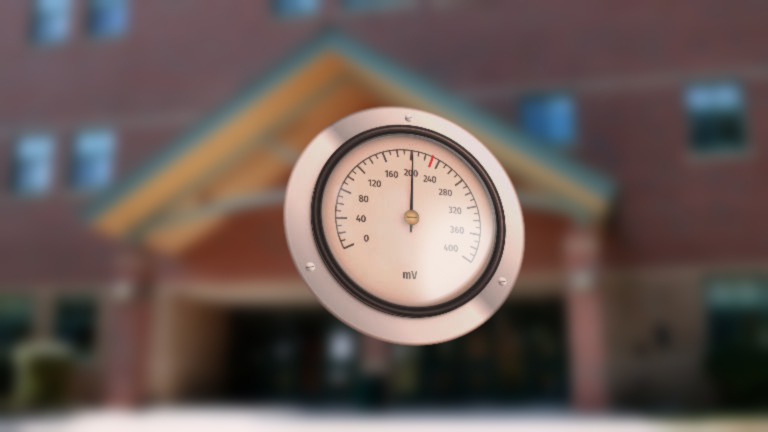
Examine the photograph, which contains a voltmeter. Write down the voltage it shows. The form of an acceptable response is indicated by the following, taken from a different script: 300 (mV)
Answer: 200 (mV)
